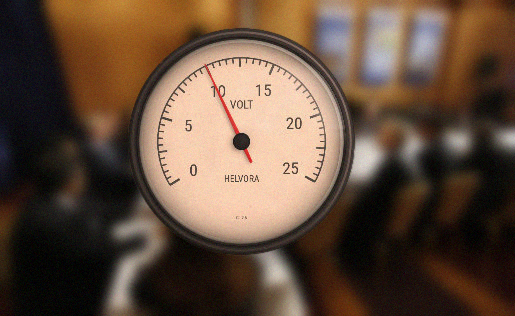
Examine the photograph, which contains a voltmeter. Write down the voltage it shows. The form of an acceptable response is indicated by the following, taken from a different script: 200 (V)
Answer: 10 (V)
